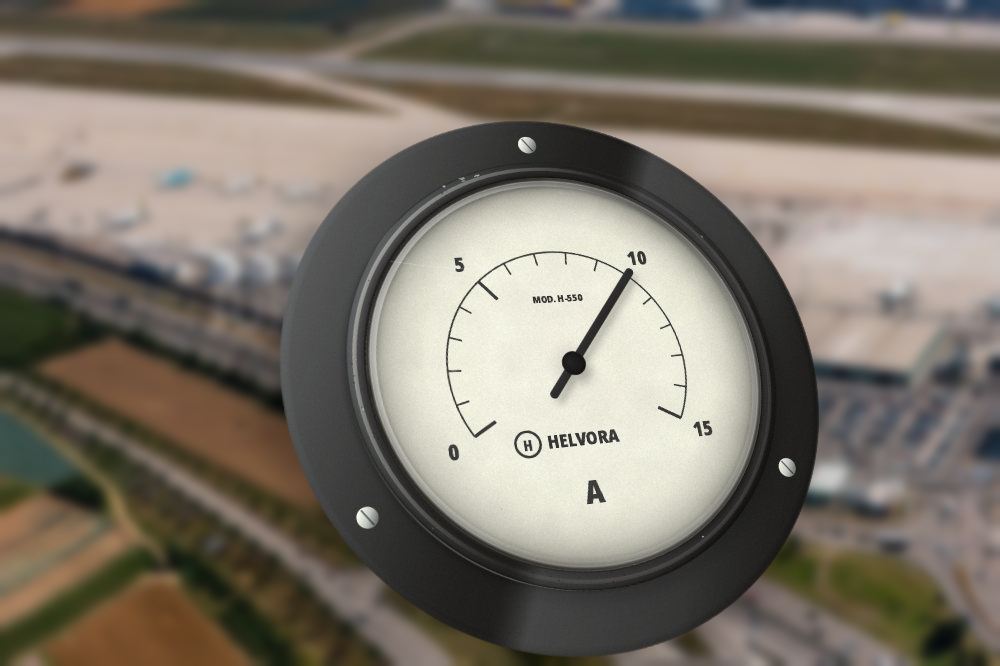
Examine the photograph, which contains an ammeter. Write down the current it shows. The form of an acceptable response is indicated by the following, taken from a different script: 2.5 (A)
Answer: 10 (A)
